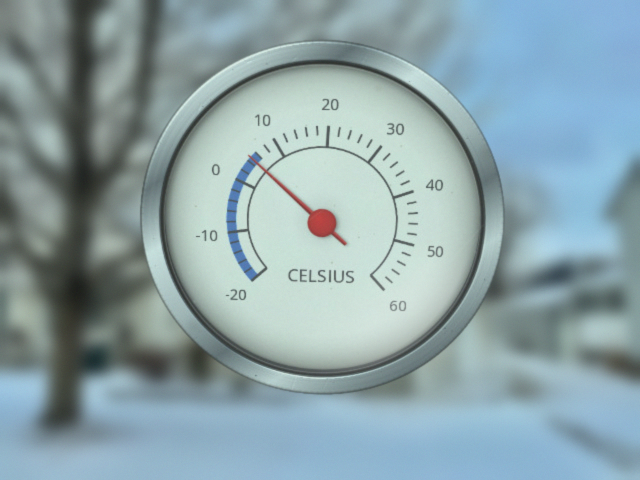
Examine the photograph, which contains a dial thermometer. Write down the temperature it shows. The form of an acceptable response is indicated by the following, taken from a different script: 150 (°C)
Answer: 5 (°C)
